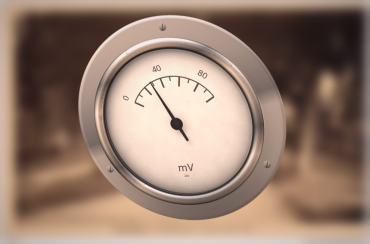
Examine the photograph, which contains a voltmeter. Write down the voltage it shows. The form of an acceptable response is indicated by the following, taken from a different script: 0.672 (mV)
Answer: 30 (mV)
